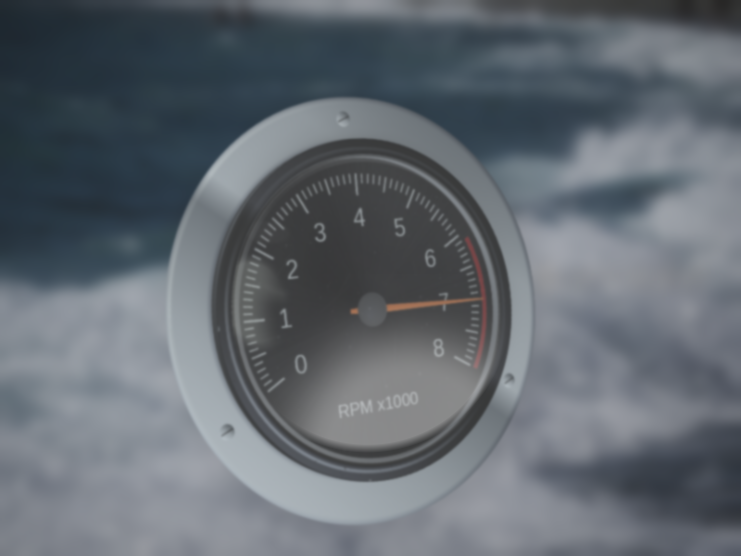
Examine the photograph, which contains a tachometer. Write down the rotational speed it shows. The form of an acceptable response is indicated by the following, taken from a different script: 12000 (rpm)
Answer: 7000 (rpm)
